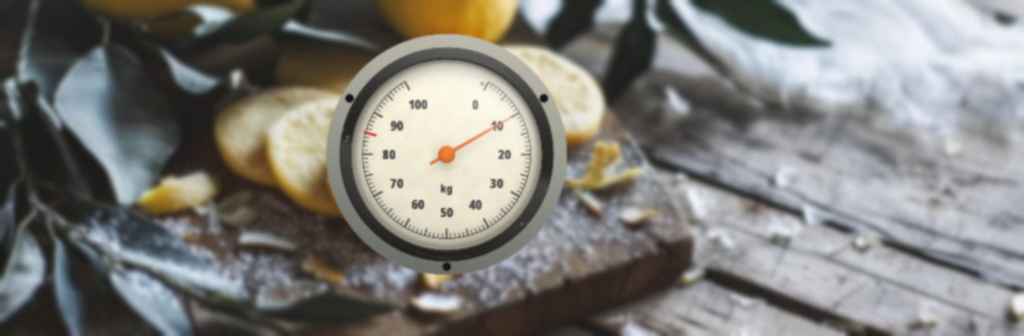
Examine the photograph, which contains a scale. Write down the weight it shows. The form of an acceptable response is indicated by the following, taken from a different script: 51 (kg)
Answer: 10 (kg)
